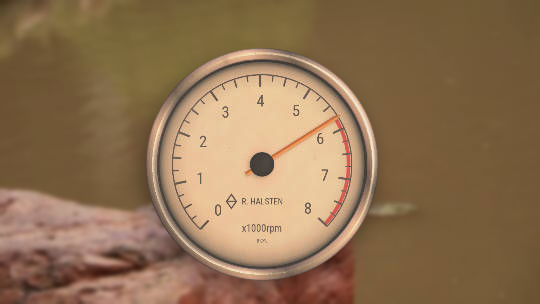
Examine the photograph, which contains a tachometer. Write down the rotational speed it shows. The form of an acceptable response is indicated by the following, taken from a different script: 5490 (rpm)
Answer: 5750 (rpm)
